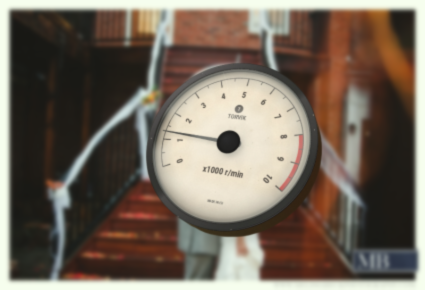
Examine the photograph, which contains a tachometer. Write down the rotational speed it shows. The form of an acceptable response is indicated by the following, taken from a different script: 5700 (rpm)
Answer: 1250 (rpm)
